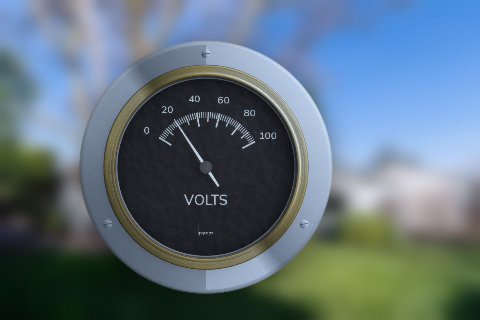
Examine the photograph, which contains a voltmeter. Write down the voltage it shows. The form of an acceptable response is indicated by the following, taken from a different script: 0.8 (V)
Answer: 20 (V)
